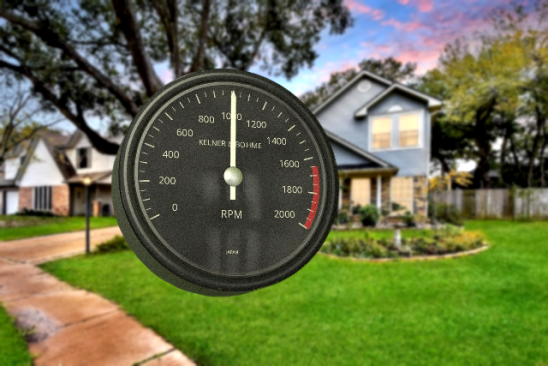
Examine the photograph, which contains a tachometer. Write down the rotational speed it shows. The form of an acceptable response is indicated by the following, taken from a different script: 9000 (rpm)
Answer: 1000 (rpm)
